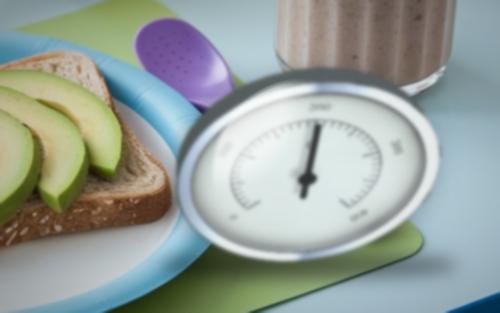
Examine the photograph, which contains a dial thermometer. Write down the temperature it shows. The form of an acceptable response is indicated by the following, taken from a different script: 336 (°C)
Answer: 200 (°C)
